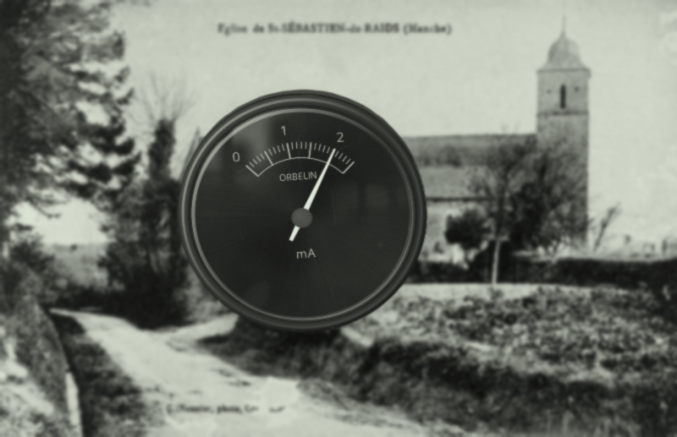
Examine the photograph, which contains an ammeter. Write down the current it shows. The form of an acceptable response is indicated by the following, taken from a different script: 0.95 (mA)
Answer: 2 (mA)
